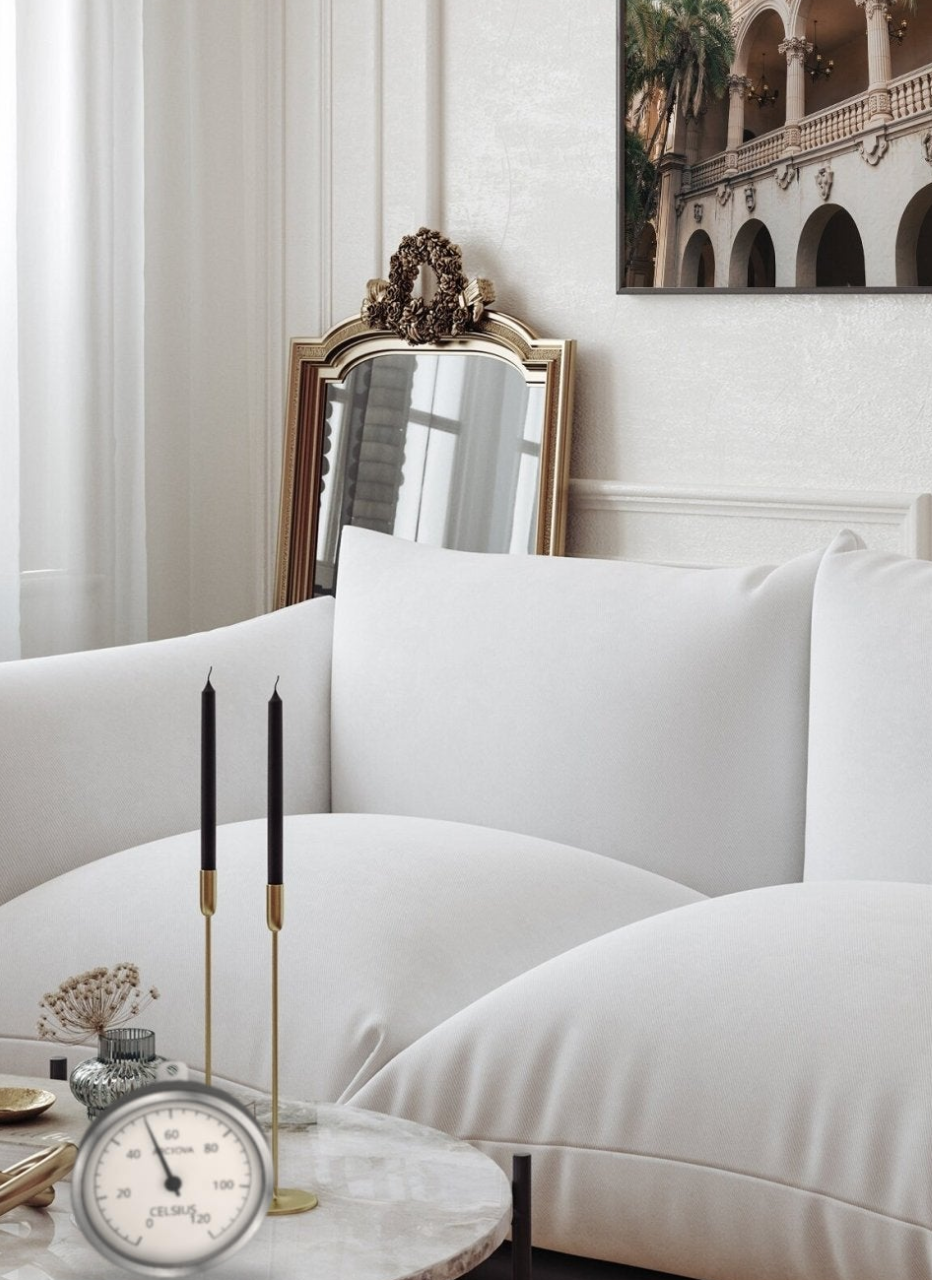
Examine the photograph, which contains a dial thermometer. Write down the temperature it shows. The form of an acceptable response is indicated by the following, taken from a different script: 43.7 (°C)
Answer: 52 (°C)
